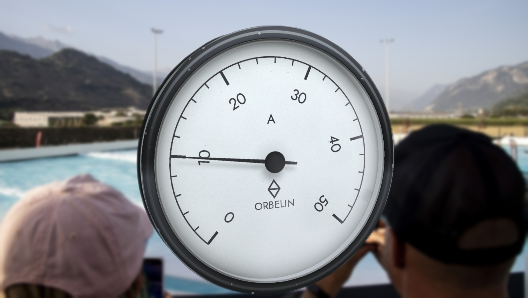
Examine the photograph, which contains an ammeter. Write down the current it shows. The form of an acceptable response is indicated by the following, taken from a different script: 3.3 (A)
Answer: 10 (A)
